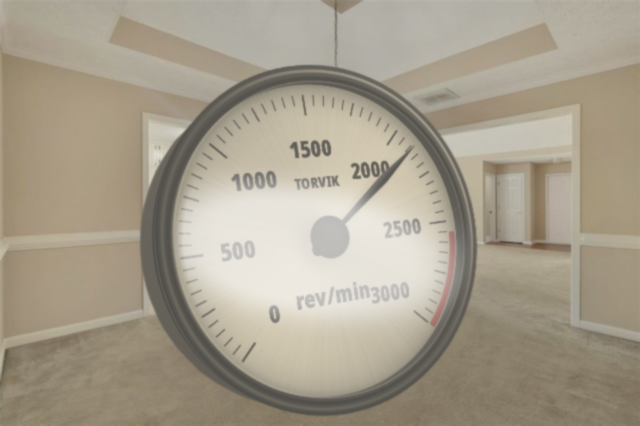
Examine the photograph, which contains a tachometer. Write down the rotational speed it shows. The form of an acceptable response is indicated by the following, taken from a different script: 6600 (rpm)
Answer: 2100 (rpm)
